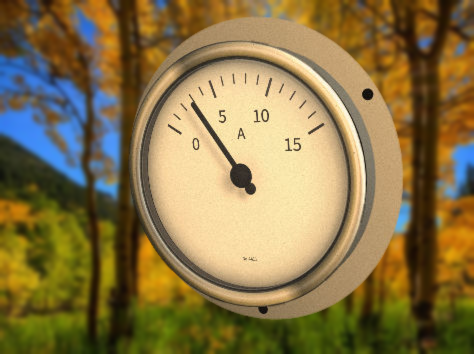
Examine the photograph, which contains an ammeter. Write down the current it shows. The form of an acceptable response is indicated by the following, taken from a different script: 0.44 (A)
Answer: 3 (A)
